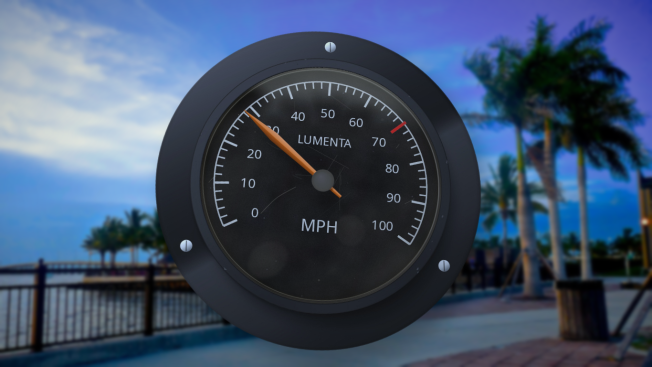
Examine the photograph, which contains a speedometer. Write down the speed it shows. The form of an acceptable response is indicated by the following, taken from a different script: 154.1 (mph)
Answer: 28 (mph)
